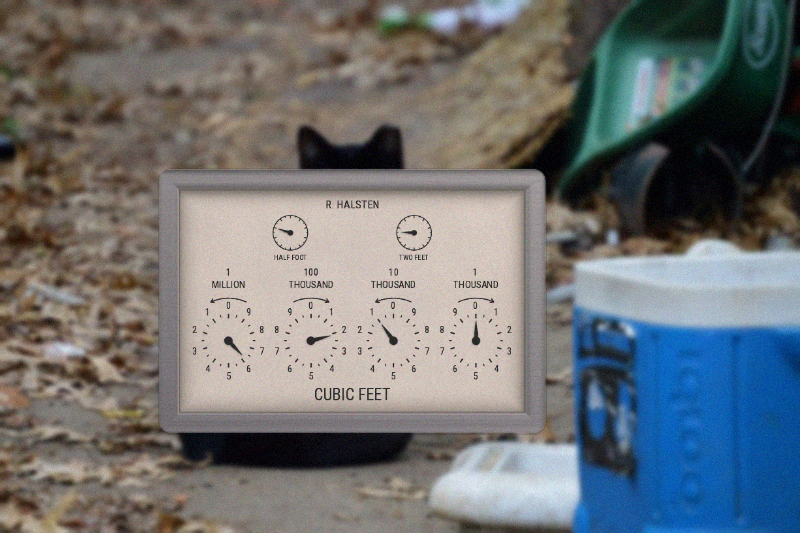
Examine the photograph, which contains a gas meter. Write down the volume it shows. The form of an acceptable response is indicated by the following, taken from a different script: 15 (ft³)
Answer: 621000 (ft³)
